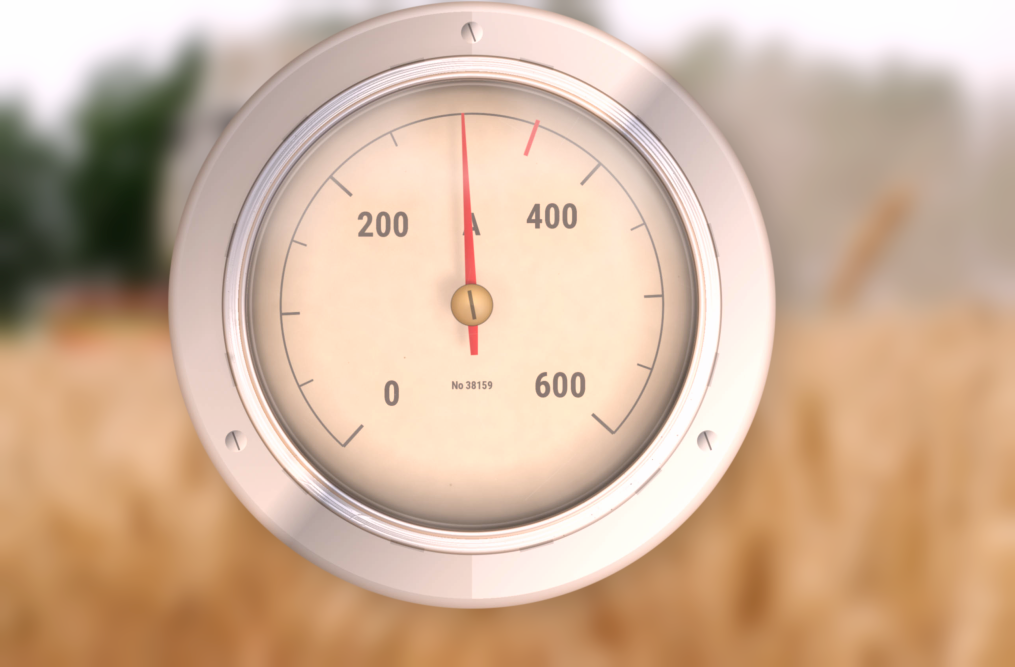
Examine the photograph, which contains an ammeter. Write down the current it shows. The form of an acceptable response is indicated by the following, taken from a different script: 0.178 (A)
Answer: 300 (A)
